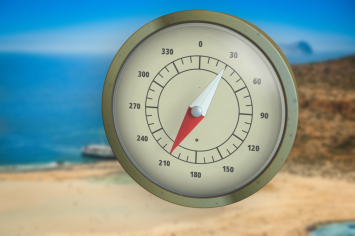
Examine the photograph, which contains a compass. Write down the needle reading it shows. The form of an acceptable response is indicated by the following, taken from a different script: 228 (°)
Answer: 210 (°)
